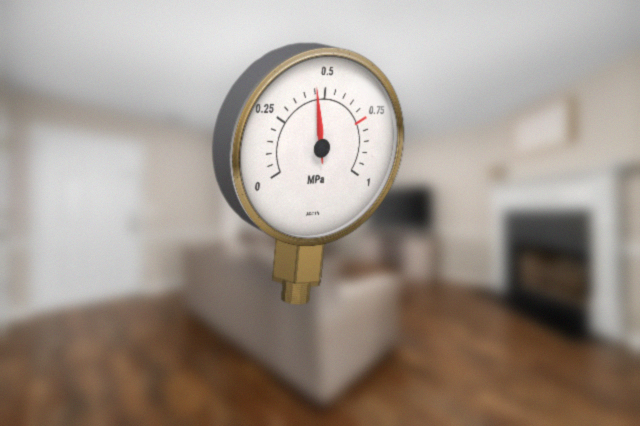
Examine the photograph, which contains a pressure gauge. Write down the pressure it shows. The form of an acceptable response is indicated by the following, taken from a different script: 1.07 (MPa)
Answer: 0.45 (MPa)
